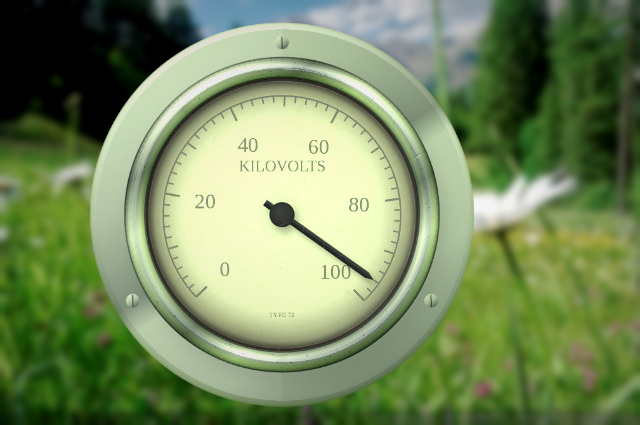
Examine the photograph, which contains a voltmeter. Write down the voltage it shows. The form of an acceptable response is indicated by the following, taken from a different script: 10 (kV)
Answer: 96 (kV)
